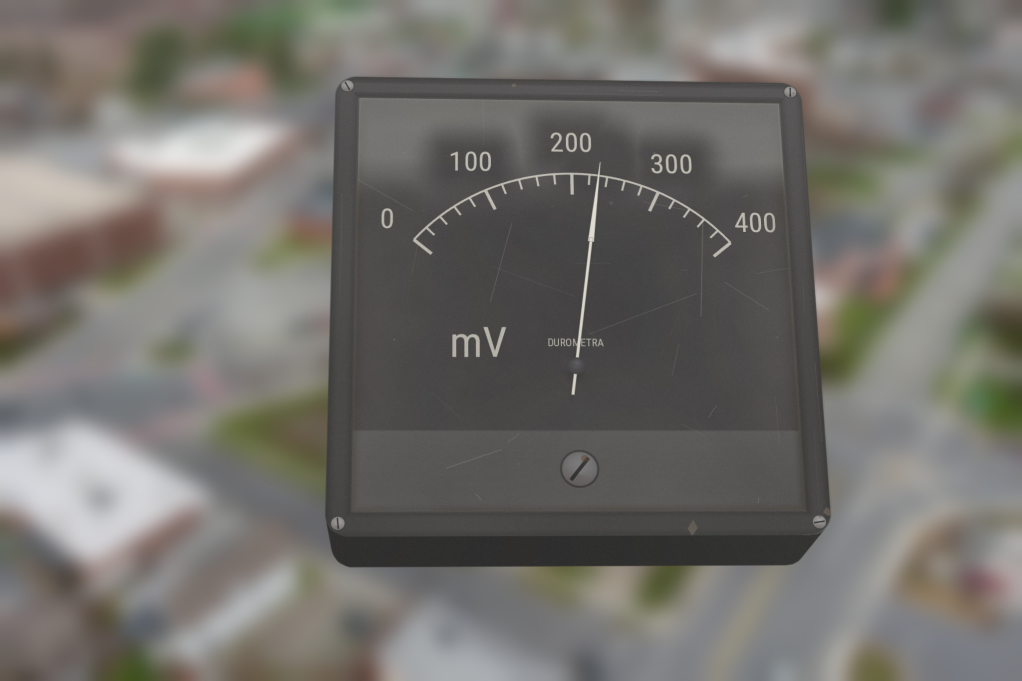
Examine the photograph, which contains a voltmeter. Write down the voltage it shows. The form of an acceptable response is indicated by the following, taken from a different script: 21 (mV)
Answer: 230 (mV)
